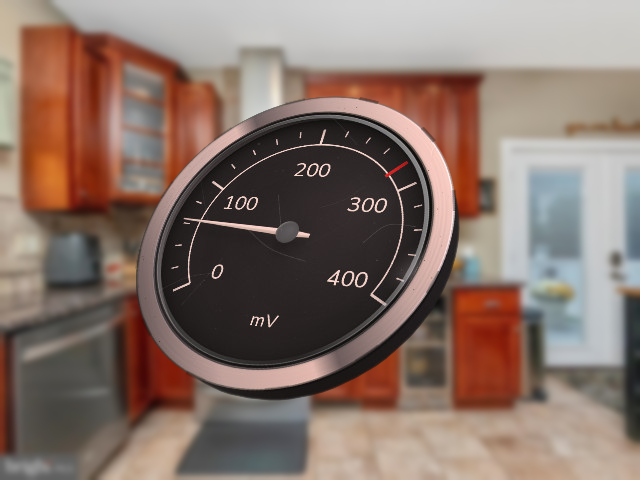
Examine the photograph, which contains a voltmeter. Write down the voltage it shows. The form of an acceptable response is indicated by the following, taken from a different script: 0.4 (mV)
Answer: 60 (mV)
